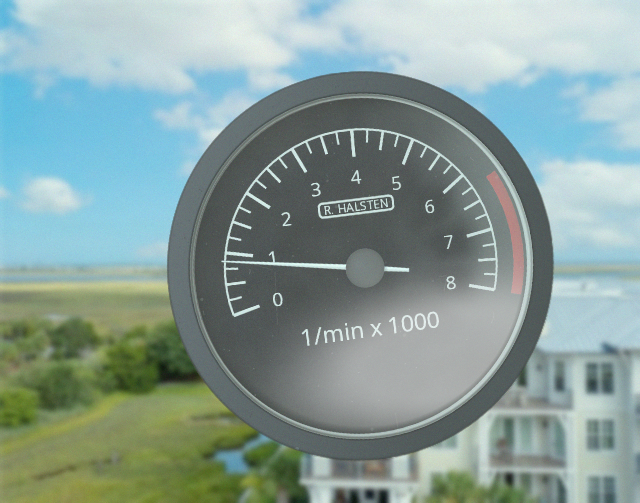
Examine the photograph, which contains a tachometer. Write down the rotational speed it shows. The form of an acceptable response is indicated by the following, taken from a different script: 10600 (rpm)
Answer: 875 (rpm)
